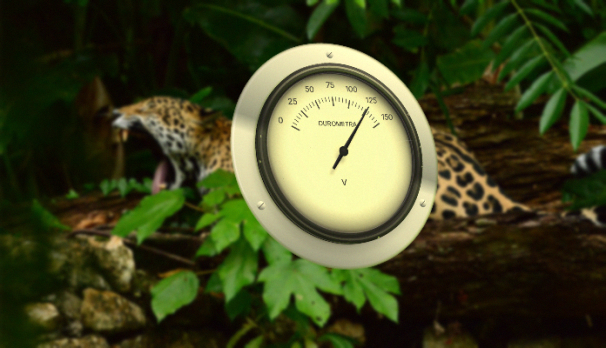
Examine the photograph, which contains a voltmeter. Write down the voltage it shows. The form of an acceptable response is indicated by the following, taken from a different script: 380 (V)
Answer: 125 (V)
